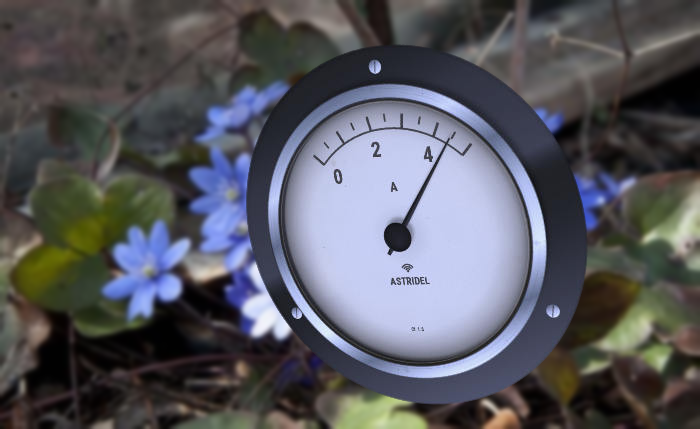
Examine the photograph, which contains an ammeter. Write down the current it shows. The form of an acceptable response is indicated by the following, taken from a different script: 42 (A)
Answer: 4.5 (A)
